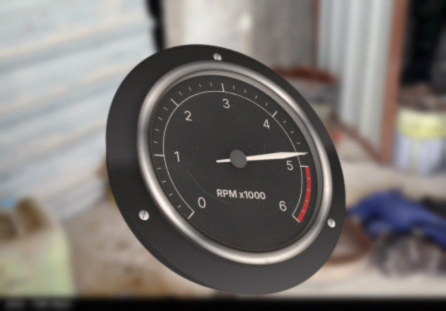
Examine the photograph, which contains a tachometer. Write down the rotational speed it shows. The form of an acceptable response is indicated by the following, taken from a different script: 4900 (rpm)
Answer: 4800 (rpm)
